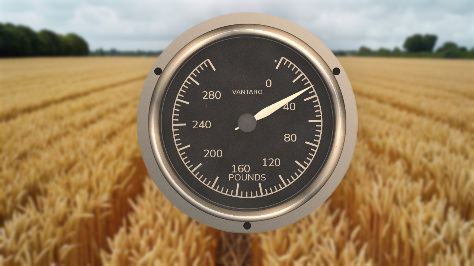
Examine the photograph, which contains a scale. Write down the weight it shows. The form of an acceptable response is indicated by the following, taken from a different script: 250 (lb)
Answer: 32 (lb)
